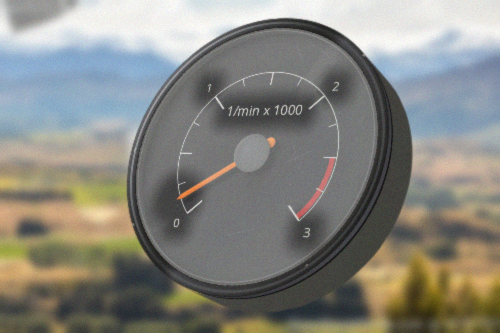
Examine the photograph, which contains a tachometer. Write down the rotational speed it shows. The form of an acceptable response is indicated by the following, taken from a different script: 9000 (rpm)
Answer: 125 (rpm)
